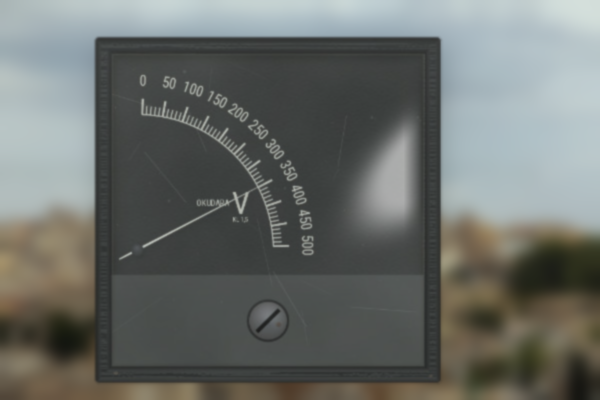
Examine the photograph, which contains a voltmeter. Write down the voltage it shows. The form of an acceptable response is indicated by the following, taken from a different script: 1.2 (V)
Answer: 350 (V)
